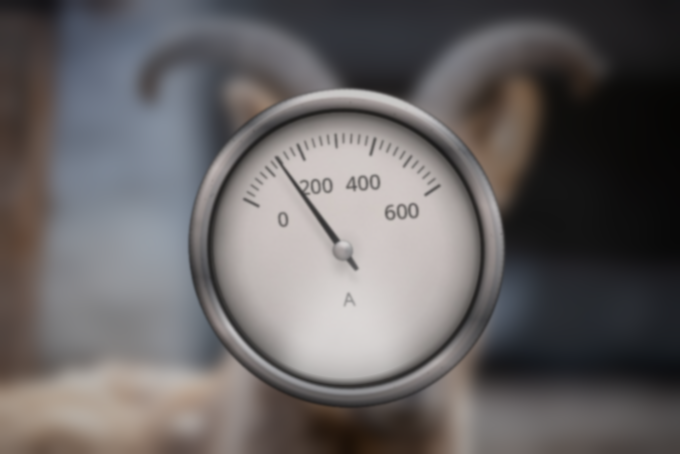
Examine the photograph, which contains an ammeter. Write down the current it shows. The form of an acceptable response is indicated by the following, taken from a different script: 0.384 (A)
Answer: 140 (A)
